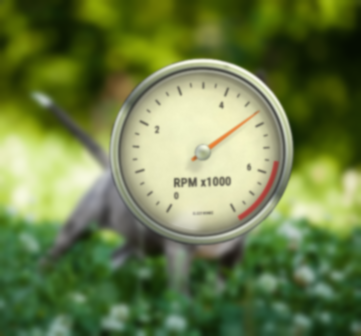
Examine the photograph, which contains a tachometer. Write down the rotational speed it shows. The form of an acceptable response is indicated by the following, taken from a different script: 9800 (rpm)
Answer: 4750 (rpm)
